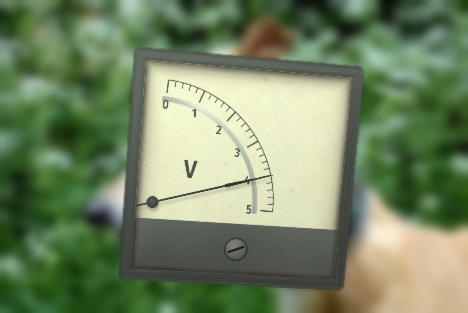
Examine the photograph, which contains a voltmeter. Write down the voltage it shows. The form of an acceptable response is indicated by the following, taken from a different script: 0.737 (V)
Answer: 4 (V)
